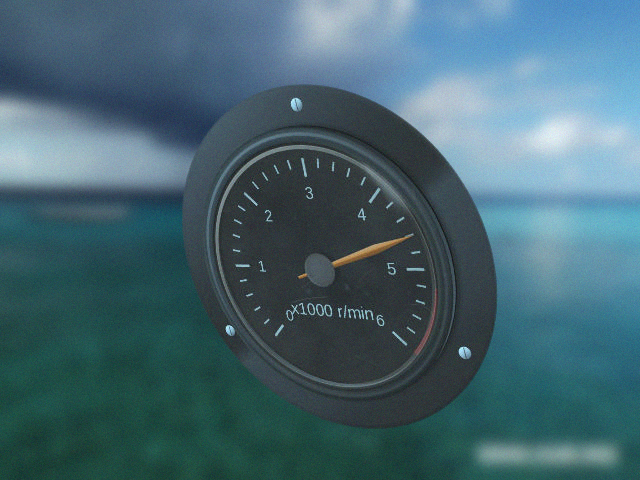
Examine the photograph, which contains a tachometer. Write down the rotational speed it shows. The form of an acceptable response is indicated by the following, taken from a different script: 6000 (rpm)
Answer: 4600 (rpm)
